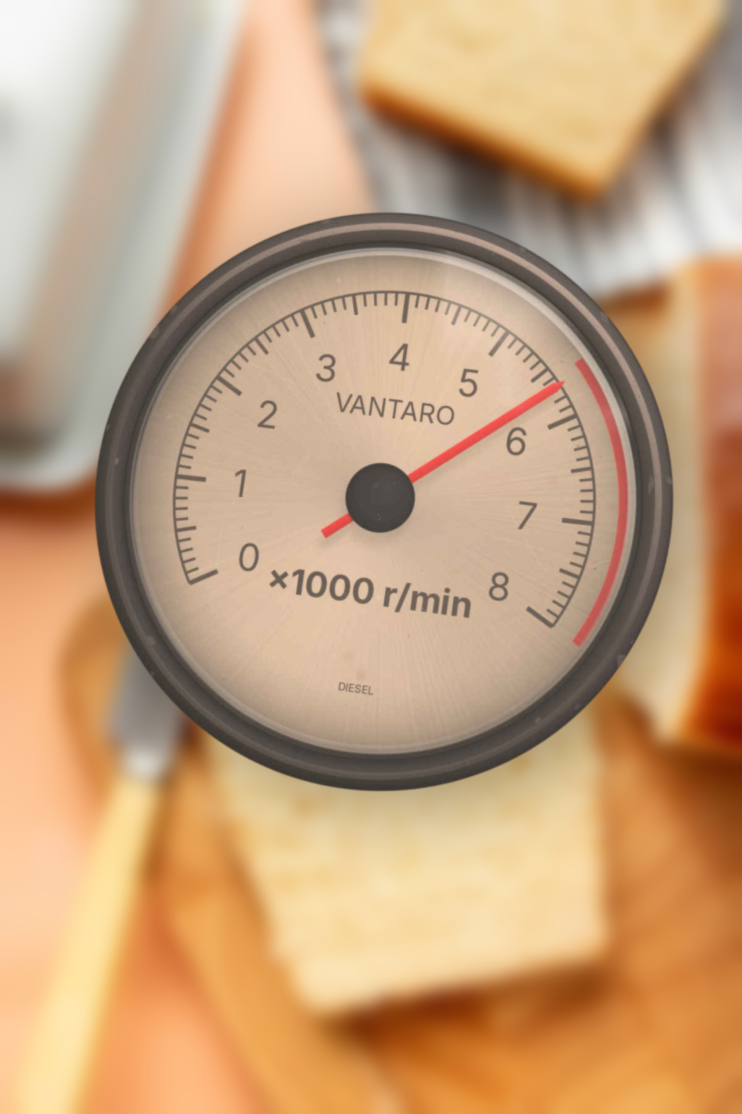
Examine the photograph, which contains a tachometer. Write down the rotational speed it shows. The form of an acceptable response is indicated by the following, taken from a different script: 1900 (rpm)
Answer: 5700 (rpm)
